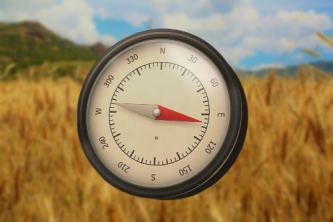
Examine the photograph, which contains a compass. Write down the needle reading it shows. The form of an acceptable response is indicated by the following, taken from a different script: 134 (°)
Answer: 100 (°)
